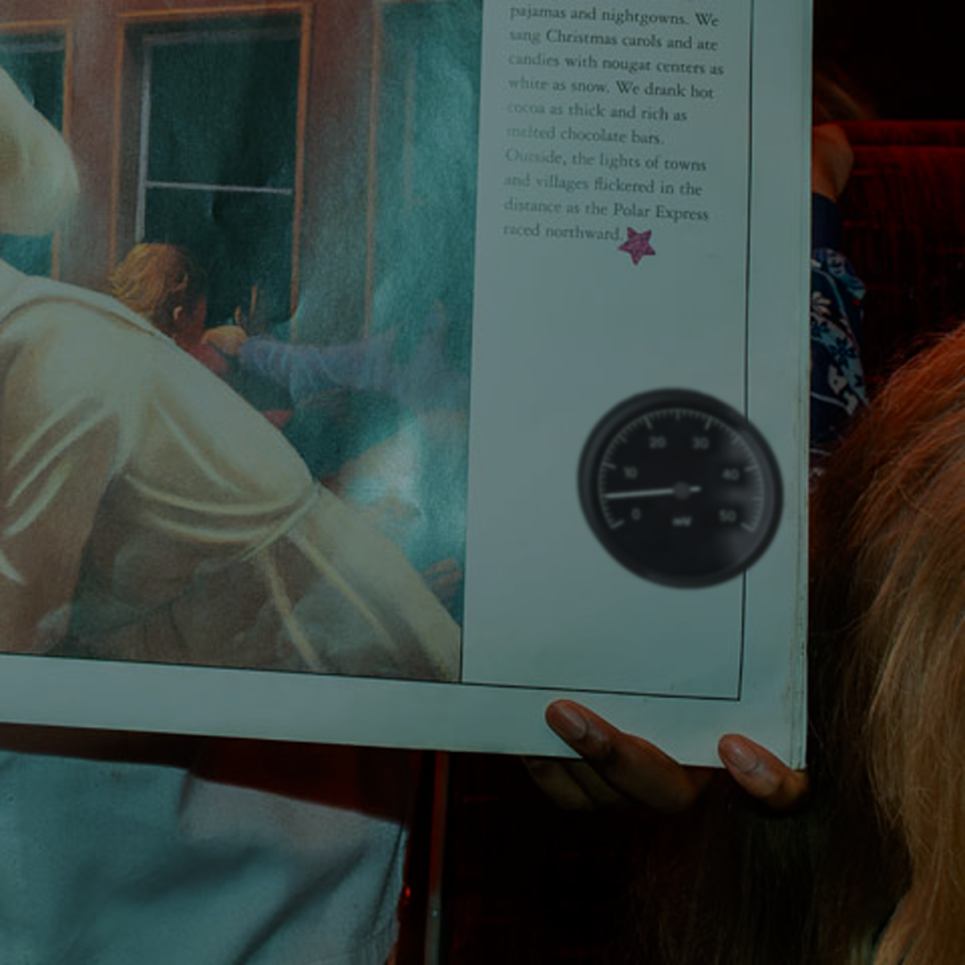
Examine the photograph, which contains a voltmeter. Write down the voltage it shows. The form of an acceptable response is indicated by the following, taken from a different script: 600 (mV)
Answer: 5 (mV)
